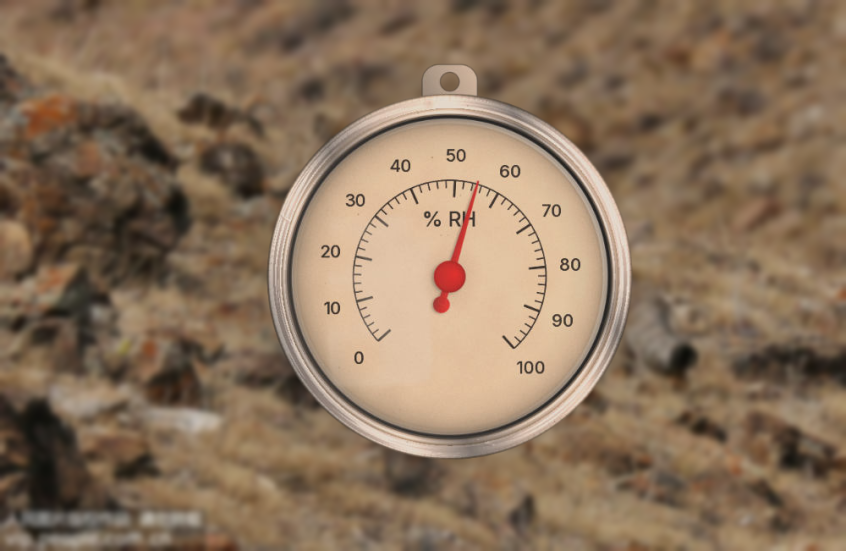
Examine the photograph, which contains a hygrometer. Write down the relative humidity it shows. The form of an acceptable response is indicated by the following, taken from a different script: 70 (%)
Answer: 55 (%)
